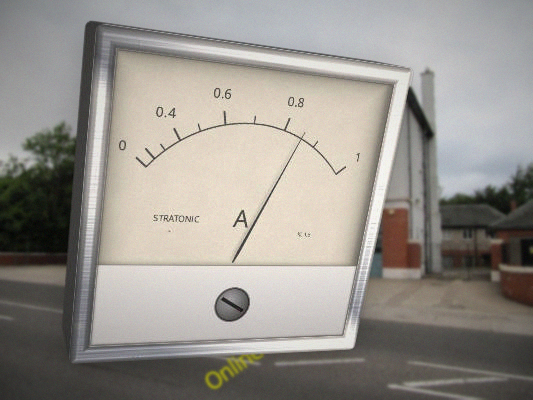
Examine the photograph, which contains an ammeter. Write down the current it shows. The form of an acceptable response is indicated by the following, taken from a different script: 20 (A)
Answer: 0.85 (A)
